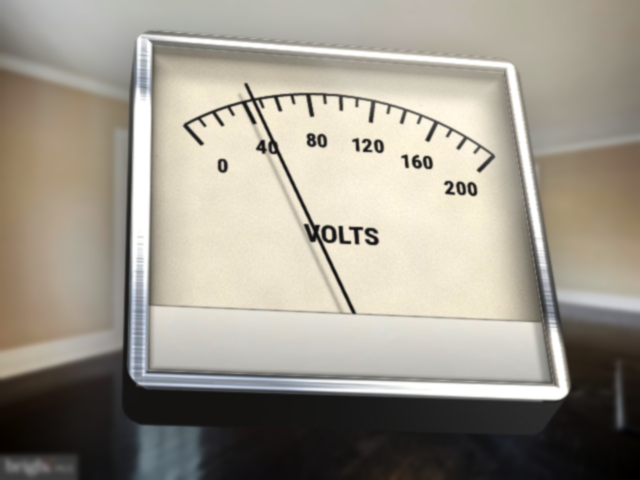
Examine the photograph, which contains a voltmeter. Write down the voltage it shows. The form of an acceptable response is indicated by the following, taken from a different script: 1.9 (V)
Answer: 45 (V)
